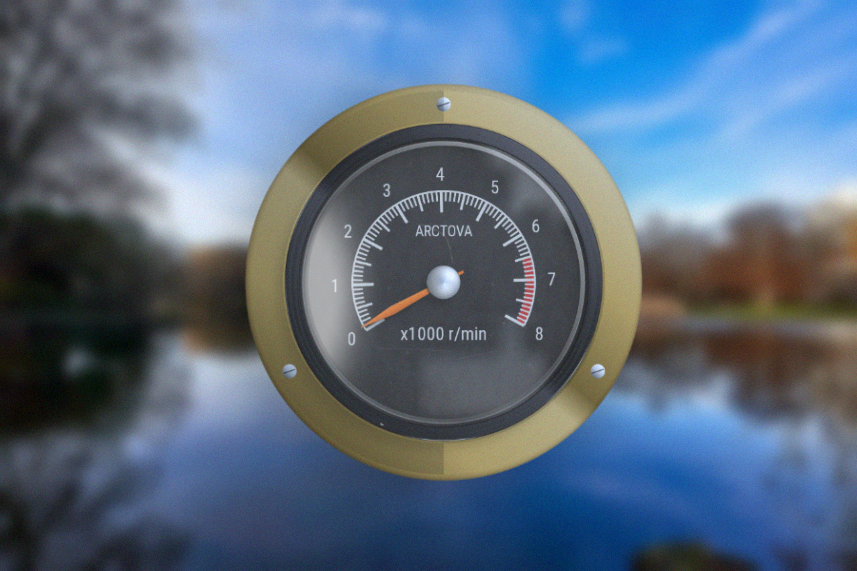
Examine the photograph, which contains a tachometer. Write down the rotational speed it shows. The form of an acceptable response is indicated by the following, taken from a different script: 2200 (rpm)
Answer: 100 (rpm)
